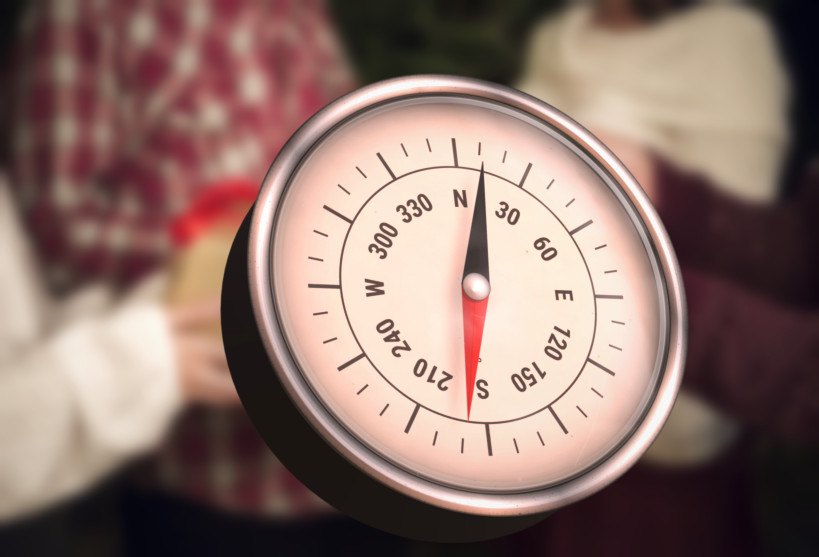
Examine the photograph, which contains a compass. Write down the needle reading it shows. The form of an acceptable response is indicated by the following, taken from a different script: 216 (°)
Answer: 190 (°)
